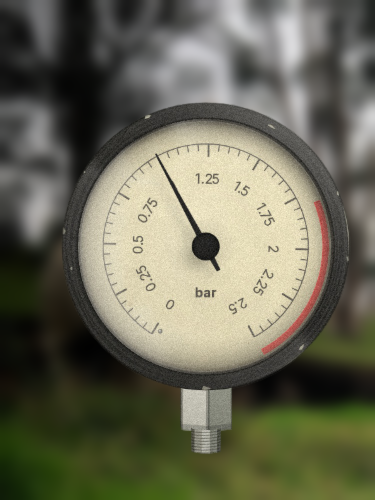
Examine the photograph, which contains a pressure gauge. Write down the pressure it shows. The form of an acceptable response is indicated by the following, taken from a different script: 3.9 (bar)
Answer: 1 (bar)
